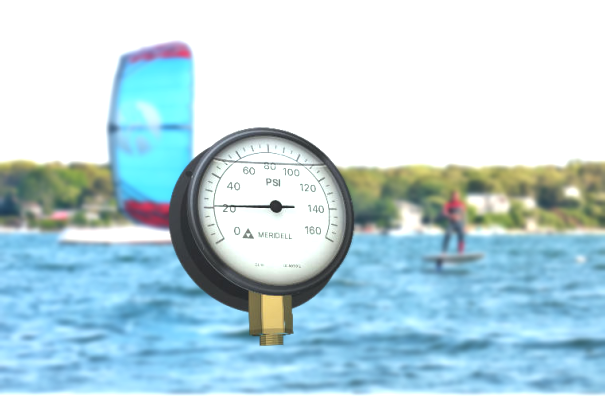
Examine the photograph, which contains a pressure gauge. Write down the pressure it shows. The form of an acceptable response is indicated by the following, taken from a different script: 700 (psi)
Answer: 20 (psi)
